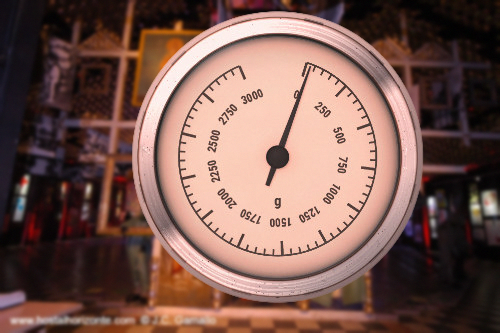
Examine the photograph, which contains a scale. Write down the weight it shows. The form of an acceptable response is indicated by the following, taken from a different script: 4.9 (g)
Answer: 25 (g)
